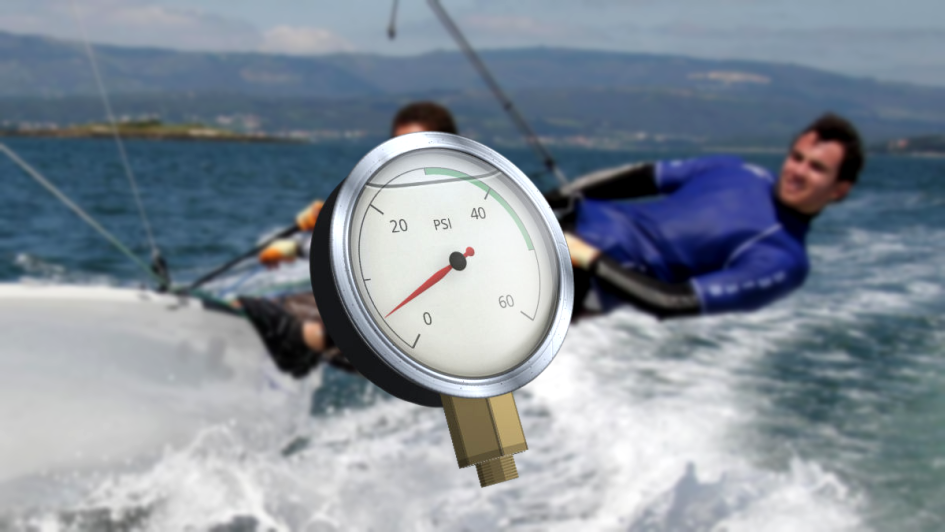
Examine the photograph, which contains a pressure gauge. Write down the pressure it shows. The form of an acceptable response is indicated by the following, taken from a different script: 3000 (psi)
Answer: 5 (psi)
